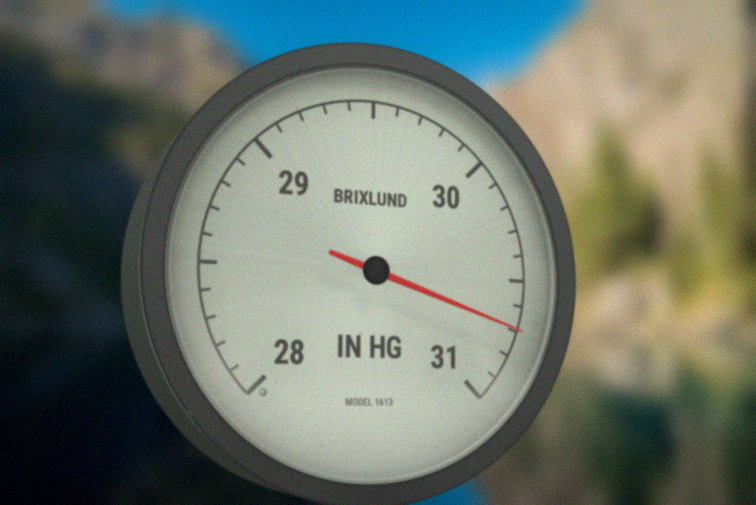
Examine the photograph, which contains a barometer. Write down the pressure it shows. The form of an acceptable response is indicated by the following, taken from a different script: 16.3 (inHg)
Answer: 30.7 (inHg)
